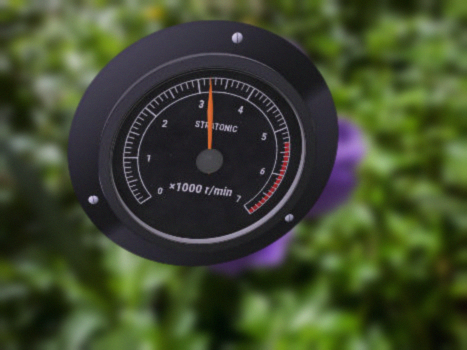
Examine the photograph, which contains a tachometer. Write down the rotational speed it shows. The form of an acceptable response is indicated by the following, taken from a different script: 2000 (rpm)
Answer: 3200 (rpm)
